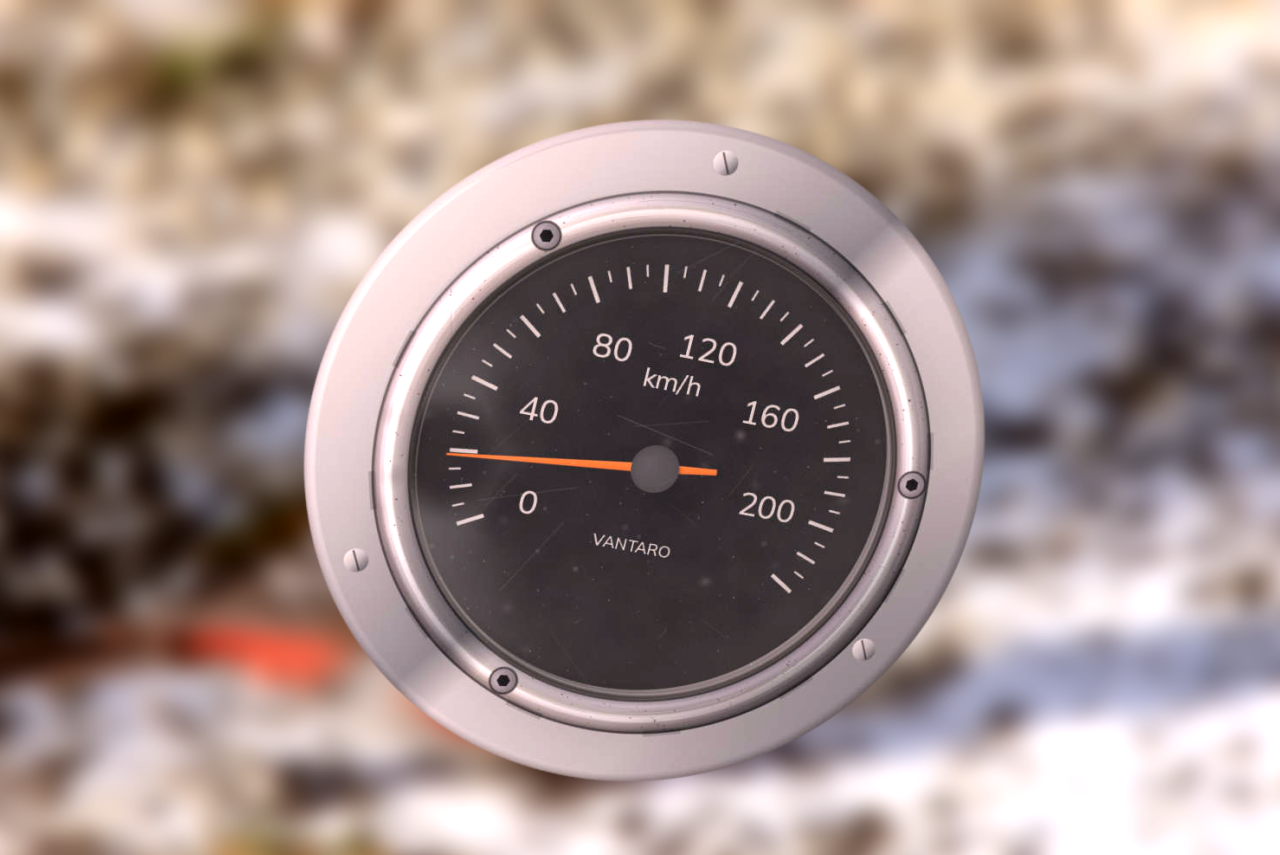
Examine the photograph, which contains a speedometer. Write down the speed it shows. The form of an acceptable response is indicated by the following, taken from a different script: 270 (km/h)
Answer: 20 (km/h)
